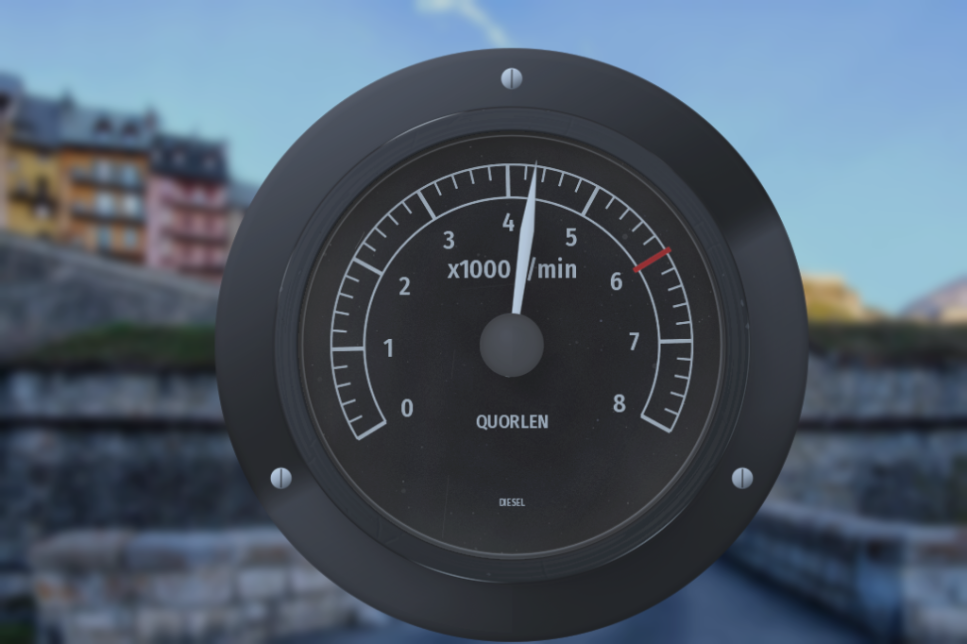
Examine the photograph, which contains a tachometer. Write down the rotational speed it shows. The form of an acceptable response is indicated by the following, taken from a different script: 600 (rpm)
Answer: 4300 (rpm)
